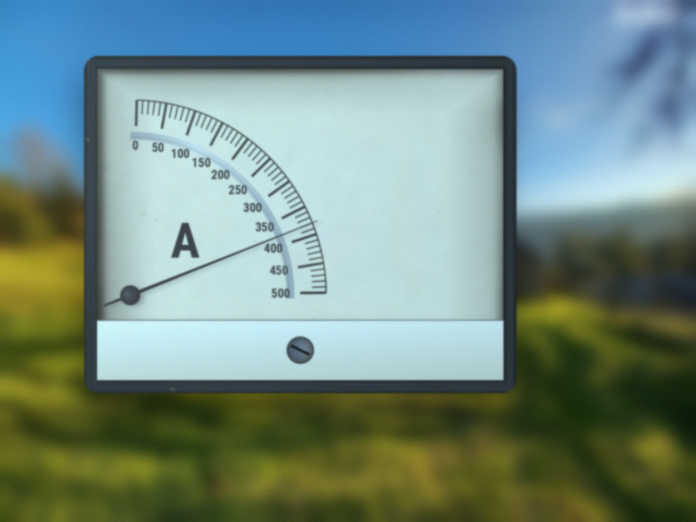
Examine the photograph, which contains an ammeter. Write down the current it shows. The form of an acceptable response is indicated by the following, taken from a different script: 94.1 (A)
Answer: 380 (A)
